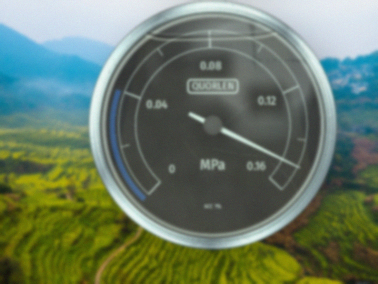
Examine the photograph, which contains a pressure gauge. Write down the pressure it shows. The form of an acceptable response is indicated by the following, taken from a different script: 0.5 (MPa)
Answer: 0.15 (MPa)
